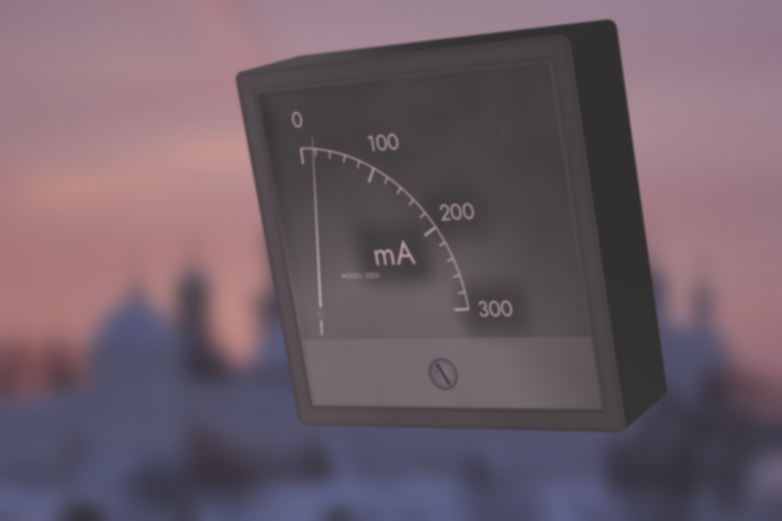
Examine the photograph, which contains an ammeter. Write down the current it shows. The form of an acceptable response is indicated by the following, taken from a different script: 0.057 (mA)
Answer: 20 (mA)
